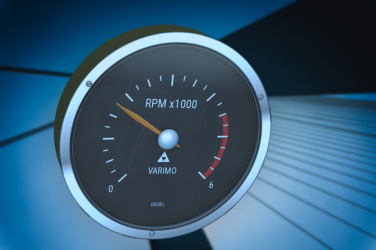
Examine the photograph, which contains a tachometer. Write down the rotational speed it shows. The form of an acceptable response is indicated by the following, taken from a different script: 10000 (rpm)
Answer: 1750 (rpm)
